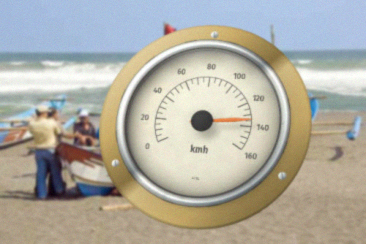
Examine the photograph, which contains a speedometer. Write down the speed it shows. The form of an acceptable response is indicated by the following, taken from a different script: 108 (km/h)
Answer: 135 (km/h)
